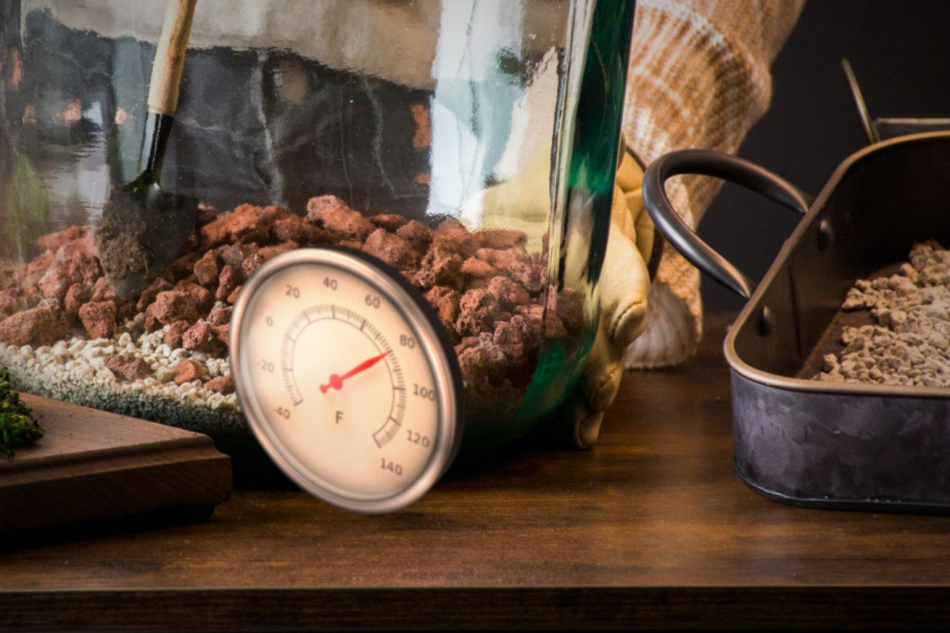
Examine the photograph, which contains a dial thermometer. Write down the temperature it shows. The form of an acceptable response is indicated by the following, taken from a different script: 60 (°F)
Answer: 80 (°F)
